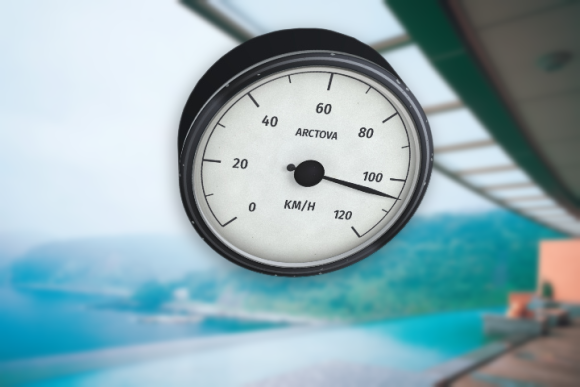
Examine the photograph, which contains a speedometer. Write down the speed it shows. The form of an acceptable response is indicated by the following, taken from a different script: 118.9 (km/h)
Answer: 105 (km/h)
